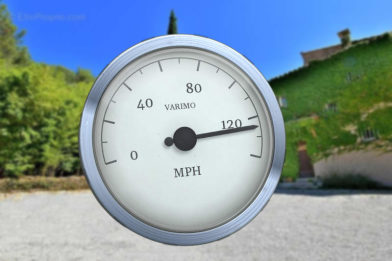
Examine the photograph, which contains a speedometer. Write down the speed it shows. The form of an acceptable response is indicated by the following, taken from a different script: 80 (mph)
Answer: 125 (mph)
